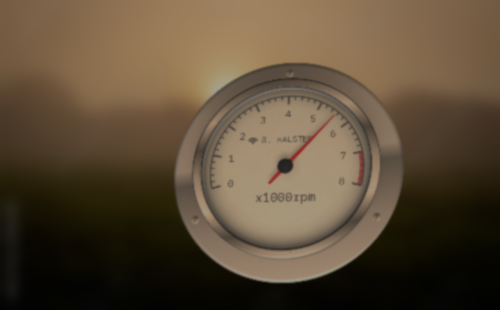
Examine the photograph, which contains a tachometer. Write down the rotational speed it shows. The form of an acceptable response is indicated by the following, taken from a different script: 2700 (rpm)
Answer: 5600 (rpm)
